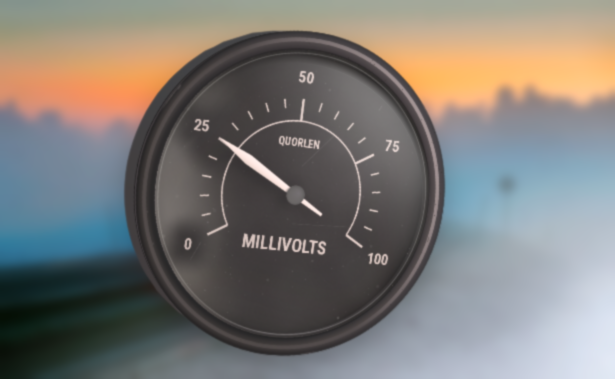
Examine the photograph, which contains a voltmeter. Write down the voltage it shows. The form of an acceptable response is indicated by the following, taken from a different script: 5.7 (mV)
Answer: 25 (mV)
